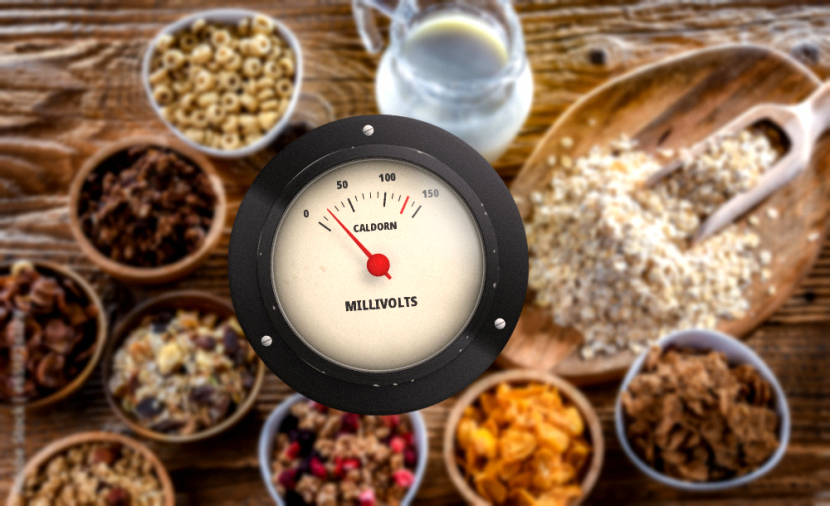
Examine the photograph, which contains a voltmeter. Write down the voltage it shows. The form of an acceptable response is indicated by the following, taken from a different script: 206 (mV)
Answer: 20 (mV)
